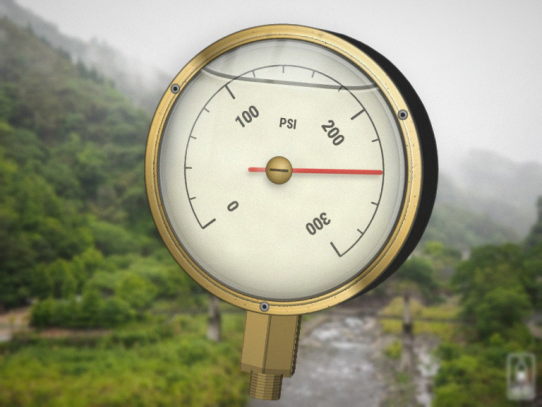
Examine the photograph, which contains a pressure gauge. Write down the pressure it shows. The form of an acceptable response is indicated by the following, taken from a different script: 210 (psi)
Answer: 240 (psi)
